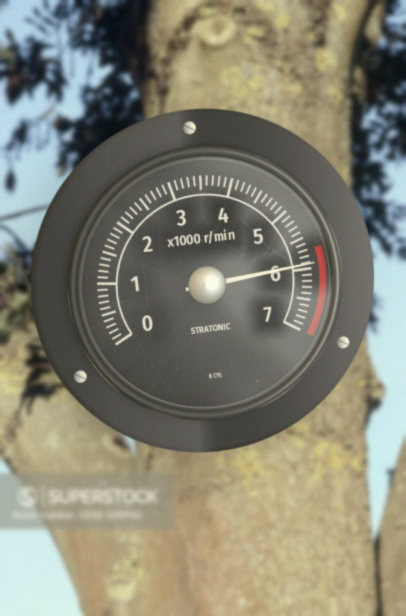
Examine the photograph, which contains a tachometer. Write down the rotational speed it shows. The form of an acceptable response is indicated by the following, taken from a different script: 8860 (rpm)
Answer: 5900 (rpm)
